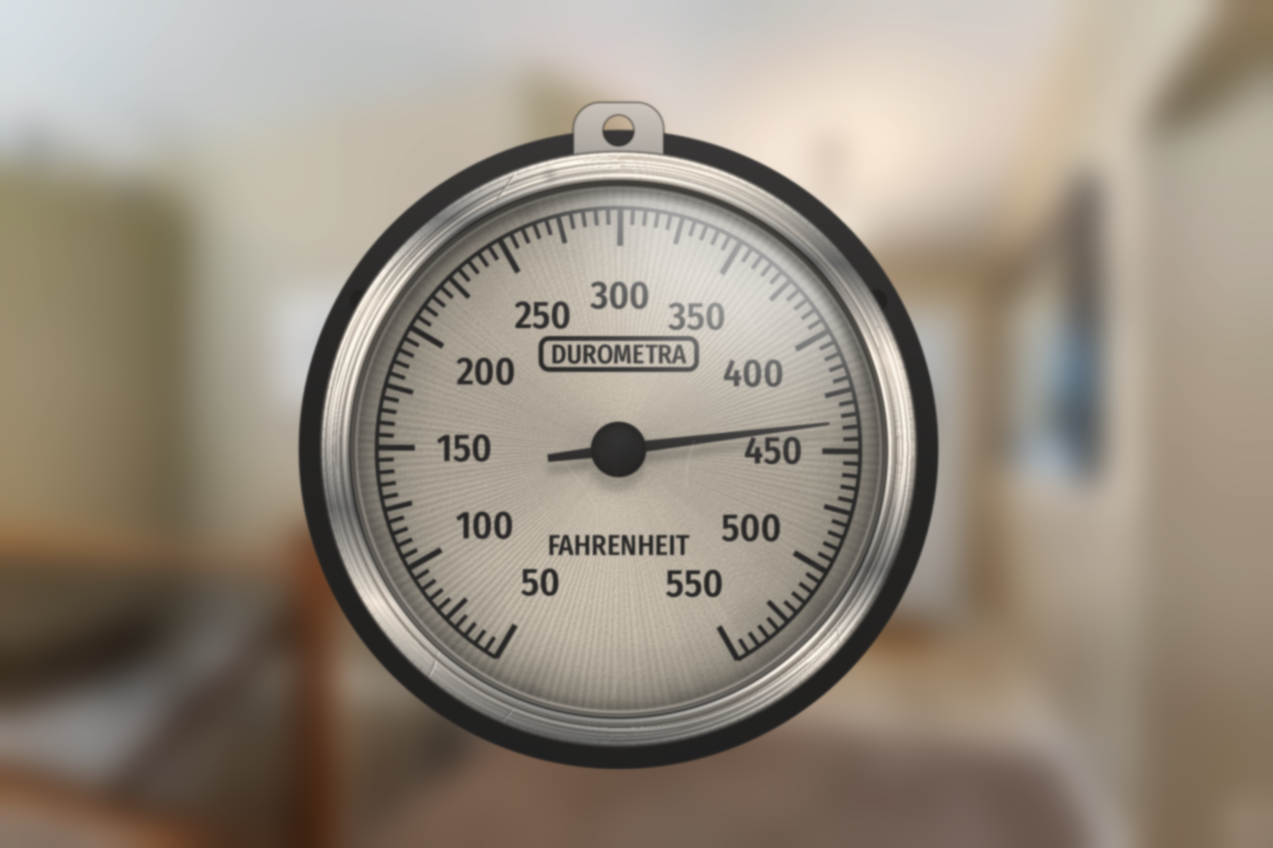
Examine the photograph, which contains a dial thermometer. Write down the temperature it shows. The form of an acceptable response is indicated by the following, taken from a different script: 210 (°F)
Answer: 437.5 (°F)
